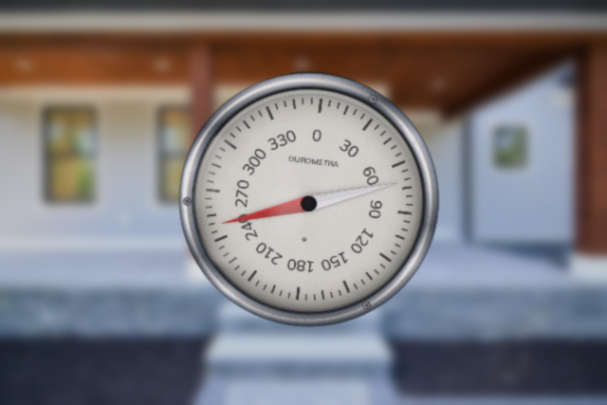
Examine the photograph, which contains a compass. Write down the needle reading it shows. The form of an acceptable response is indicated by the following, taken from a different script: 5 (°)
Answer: 250 (°)
